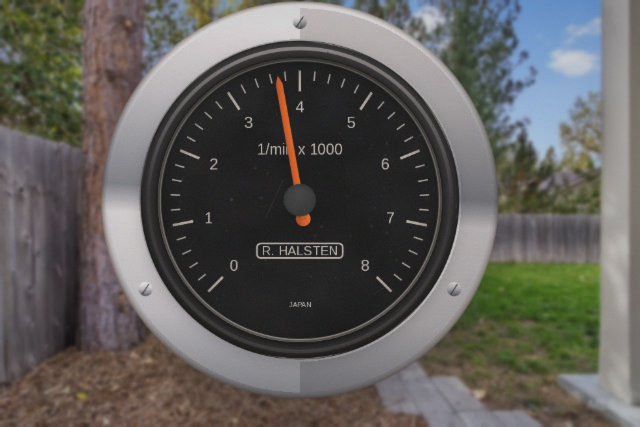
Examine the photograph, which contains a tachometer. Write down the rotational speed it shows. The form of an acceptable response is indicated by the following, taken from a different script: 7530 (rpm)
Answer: 3700 (rpm)
